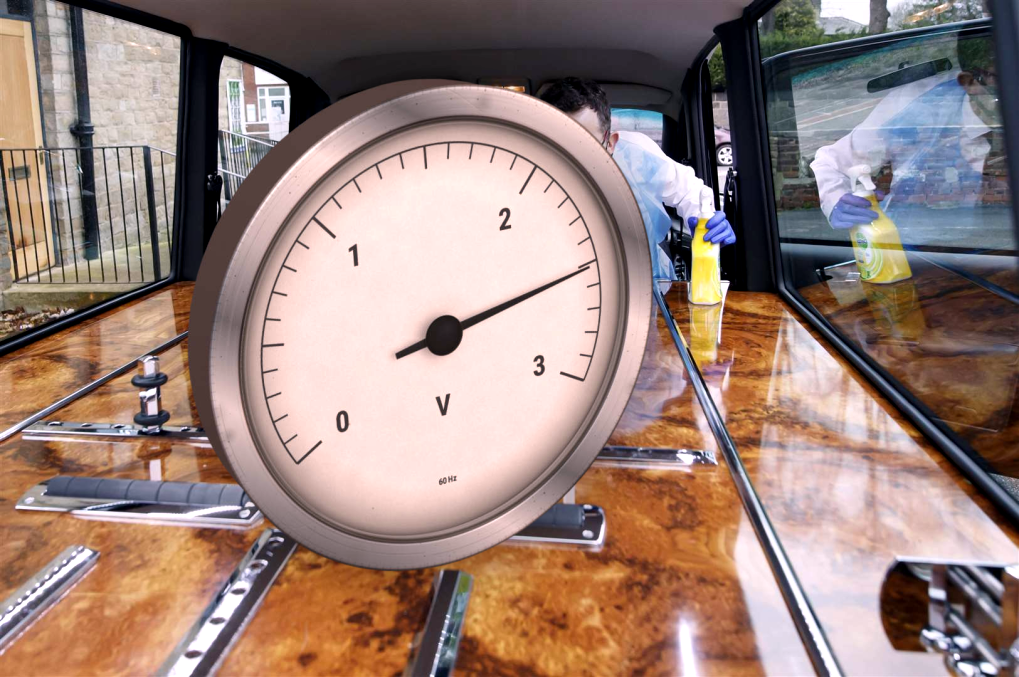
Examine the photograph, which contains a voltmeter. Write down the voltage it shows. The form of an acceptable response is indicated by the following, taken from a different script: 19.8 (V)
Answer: 2.5 (V)
